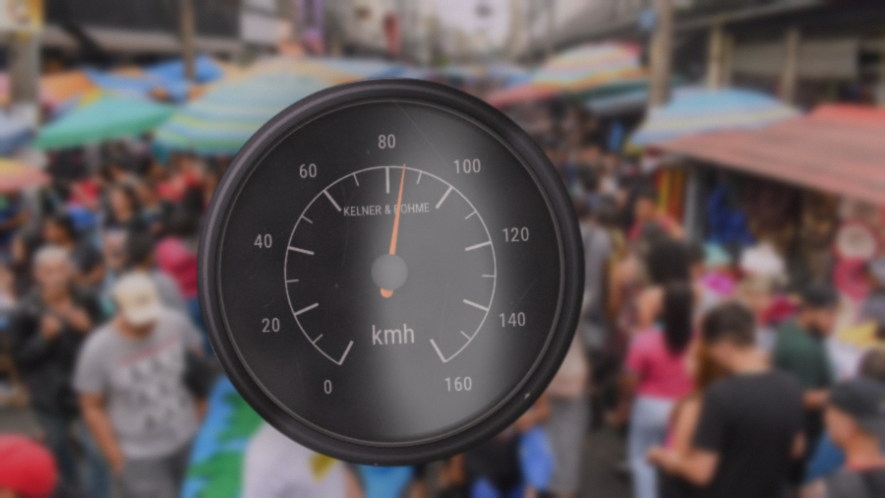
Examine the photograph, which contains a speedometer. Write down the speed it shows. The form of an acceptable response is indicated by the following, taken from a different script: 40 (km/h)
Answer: 85 (km/h)
